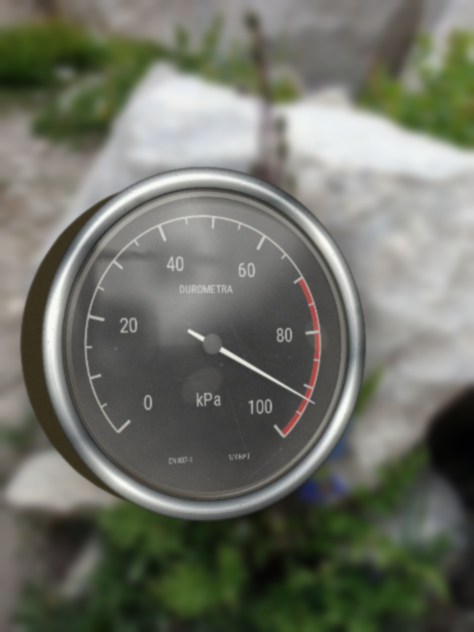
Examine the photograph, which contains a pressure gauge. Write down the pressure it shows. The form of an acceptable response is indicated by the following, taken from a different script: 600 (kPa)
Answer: 92.5 (kPa)
